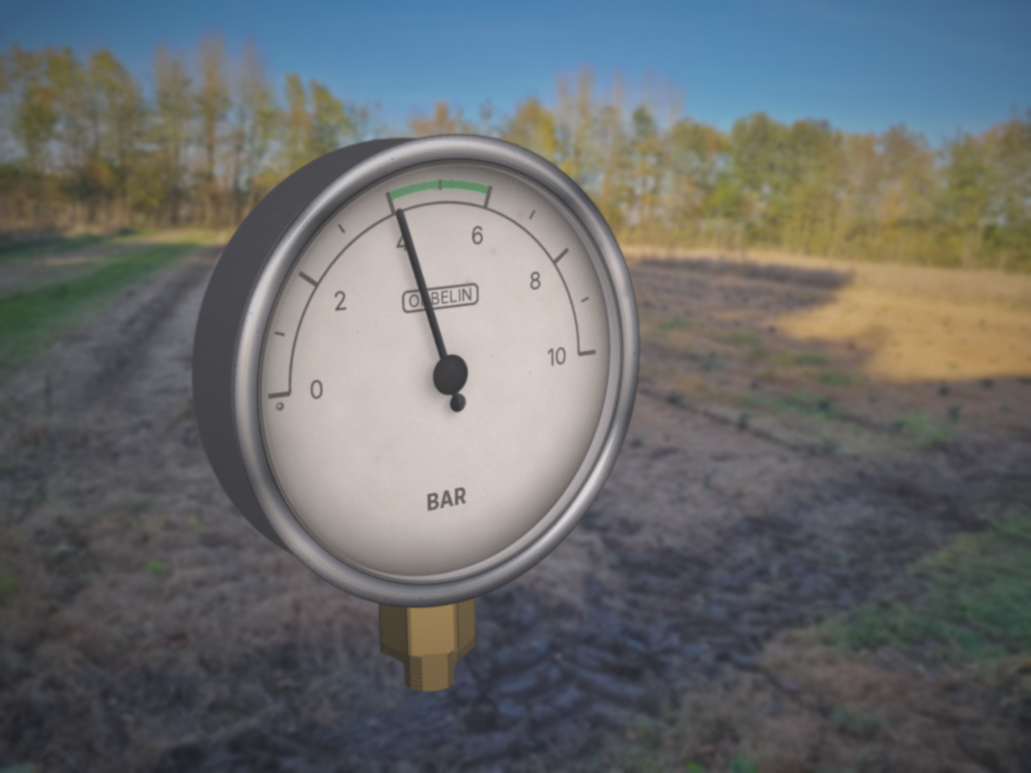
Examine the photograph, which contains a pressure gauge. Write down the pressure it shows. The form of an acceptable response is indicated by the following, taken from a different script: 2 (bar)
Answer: 4 (bar)
